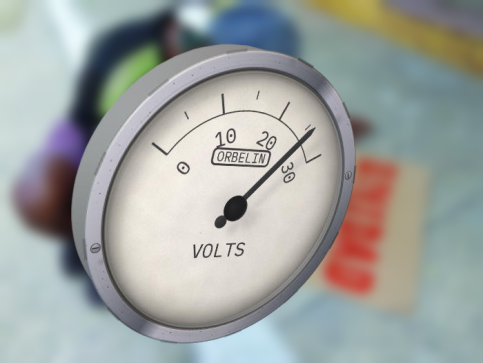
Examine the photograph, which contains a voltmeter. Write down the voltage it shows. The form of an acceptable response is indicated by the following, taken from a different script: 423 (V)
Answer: 25 (V)
